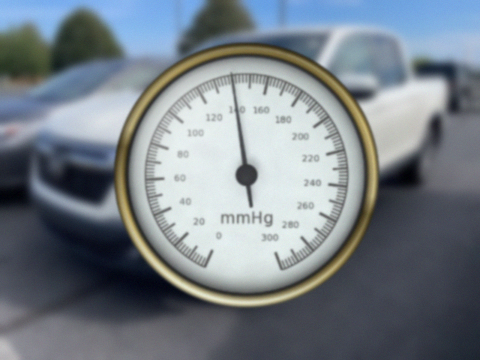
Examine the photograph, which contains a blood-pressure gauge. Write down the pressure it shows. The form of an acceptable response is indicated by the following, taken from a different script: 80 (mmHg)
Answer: 140 (mmHg)
